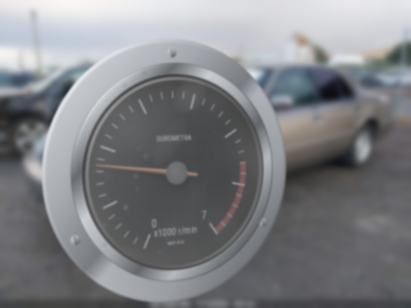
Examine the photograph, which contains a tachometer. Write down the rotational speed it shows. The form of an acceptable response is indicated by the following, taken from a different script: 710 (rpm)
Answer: 1700 (rpm)
